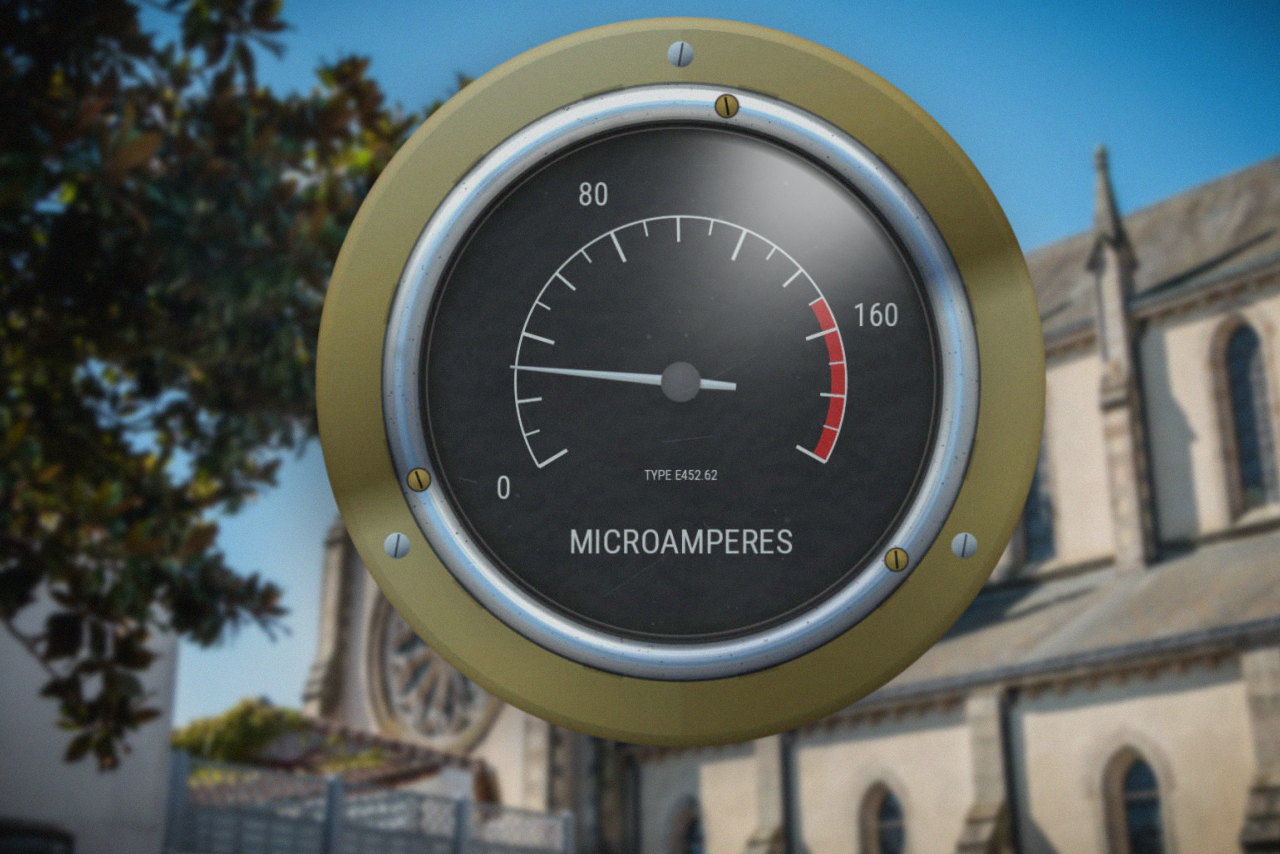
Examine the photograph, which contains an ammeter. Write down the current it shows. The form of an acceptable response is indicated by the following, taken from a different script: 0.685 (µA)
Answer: 30 (µA)
